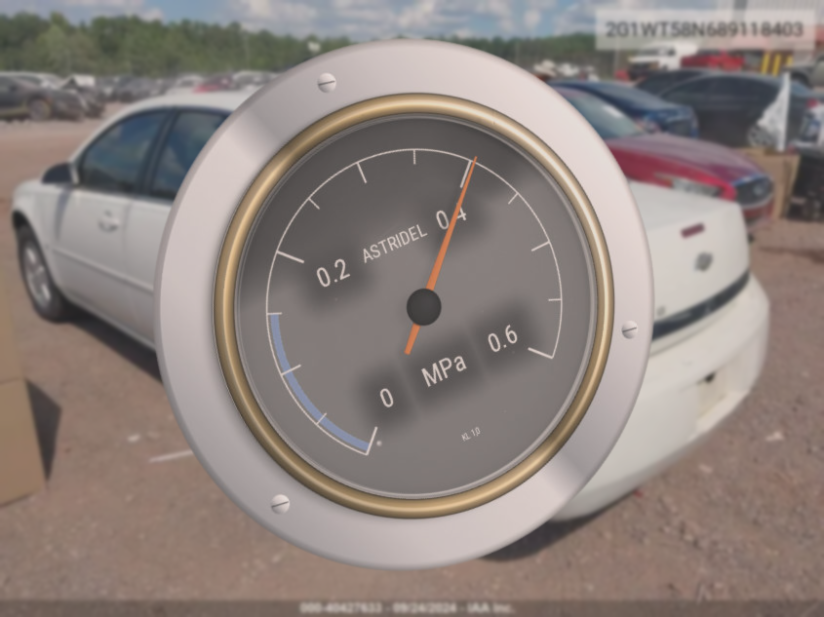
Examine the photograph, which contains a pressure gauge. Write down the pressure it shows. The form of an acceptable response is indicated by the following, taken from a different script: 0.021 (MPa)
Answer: 0.4 (MPa)
